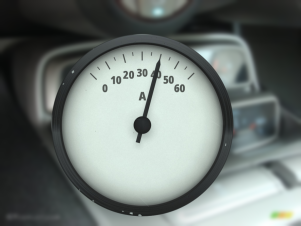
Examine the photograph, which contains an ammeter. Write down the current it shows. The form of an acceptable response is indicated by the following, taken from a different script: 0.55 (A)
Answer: 40 (A)
